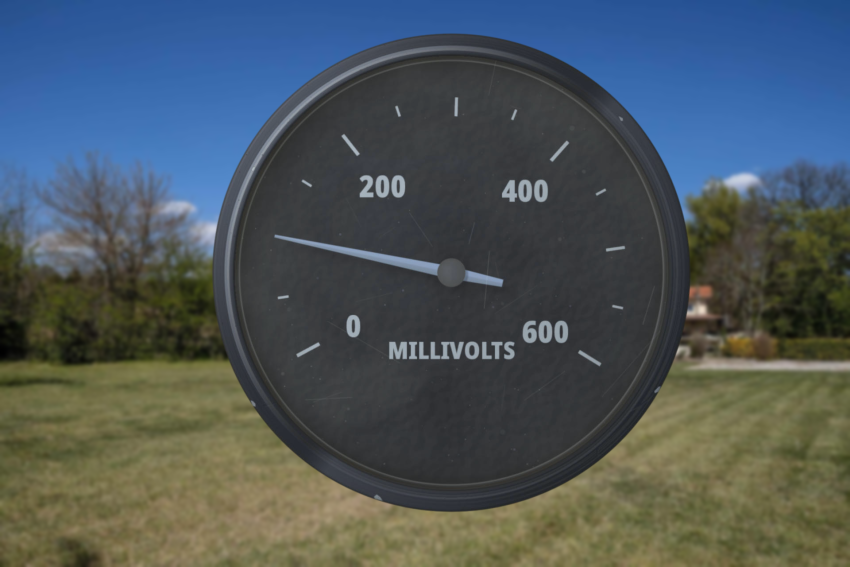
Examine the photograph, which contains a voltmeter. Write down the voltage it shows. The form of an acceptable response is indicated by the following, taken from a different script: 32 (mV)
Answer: 100 (mV)
